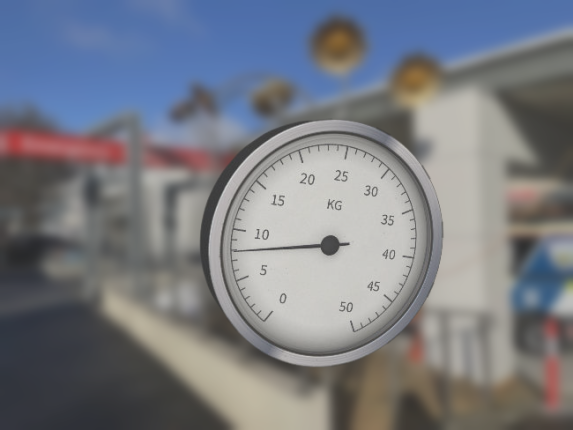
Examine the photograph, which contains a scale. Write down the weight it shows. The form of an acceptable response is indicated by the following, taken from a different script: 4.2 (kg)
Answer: 8 (kg)
